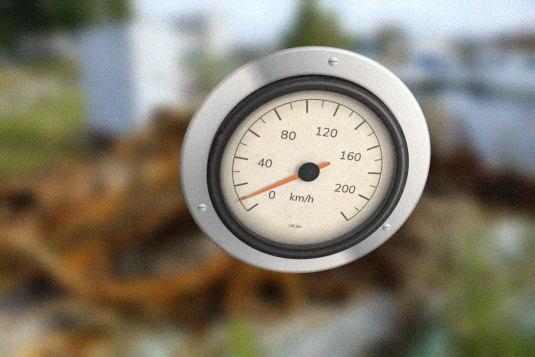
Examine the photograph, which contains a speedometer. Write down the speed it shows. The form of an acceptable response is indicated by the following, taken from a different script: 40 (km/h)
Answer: 10 (km/h)
